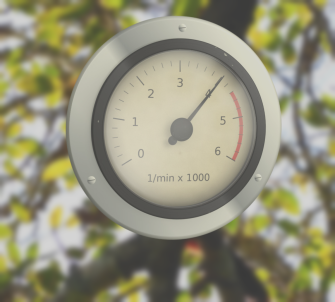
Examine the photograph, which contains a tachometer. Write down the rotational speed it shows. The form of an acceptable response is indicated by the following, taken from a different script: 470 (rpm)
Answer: 4000 (rpm)
